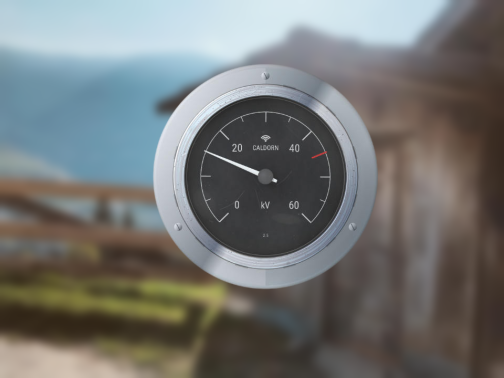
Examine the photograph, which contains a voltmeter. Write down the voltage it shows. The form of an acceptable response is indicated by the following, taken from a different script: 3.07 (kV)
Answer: 15 (kV)
